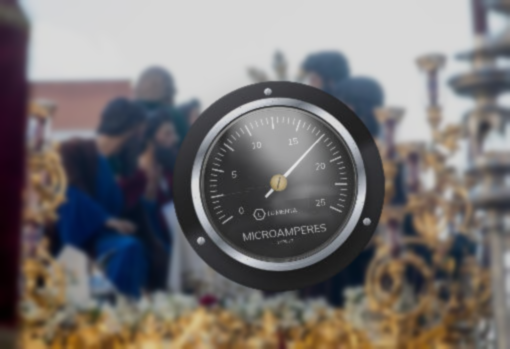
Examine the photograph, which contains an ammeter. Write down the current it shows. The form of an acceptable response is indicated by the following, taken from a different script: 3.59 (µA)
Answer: 17.5 (µA)
